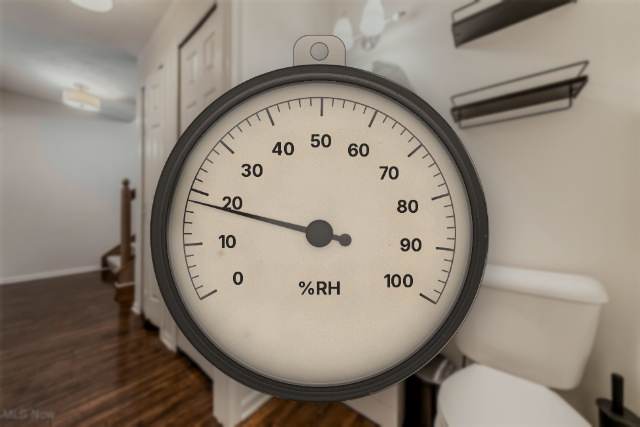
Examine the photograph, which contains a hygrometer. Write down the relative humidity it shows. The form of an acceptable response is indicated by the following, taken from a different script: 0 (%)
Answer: 18 (%)
